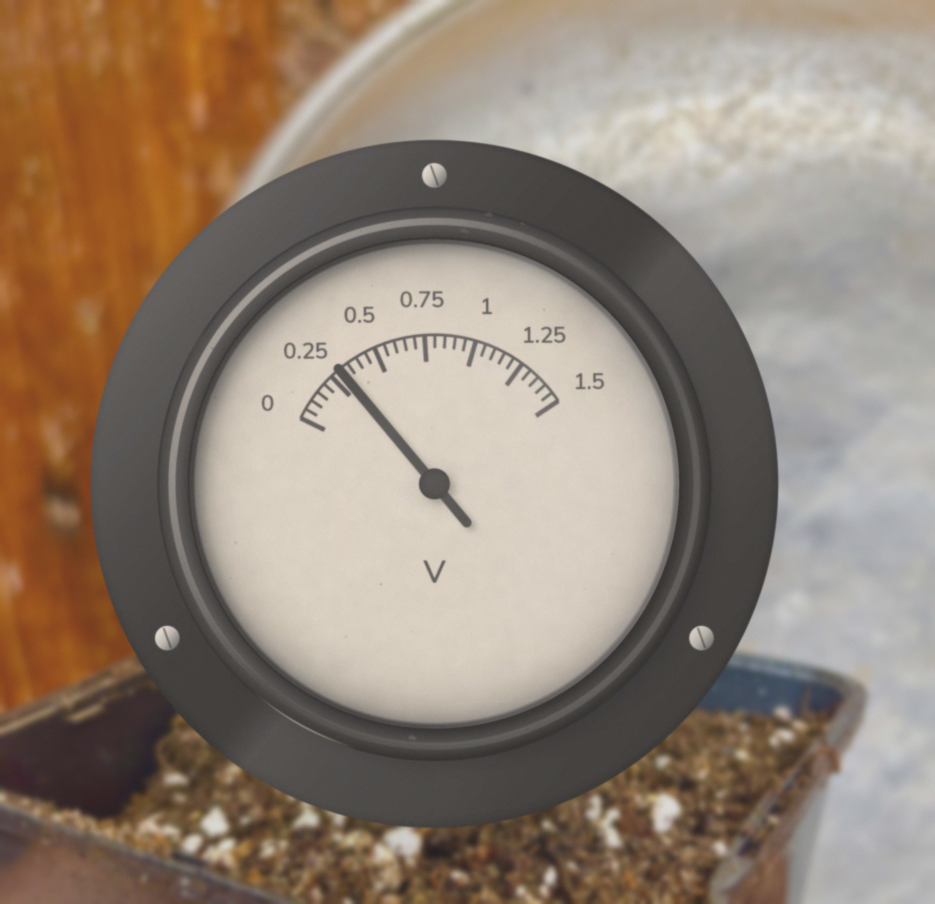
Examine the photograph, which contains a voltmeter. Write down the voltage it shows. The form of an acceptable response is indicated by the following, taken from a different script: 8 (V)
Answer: 0.3 (V)
